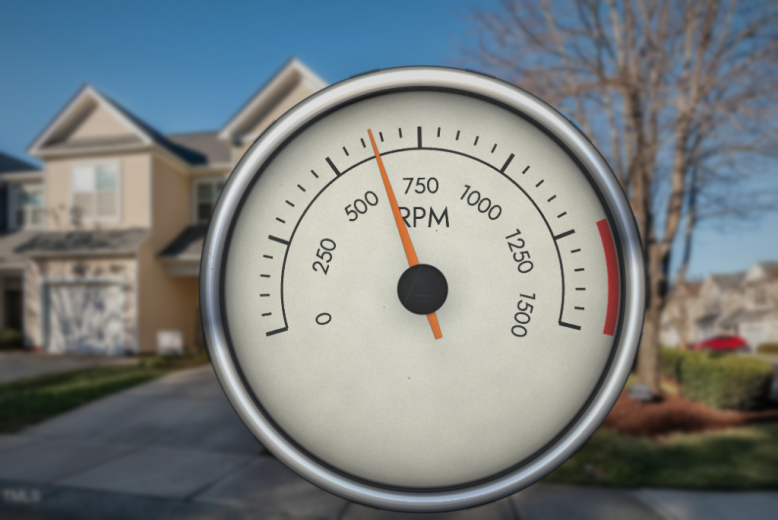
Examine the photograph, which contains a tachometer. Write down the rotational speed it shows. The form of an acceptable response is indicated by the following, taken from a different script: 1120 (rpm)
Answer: 625 (rpm)
